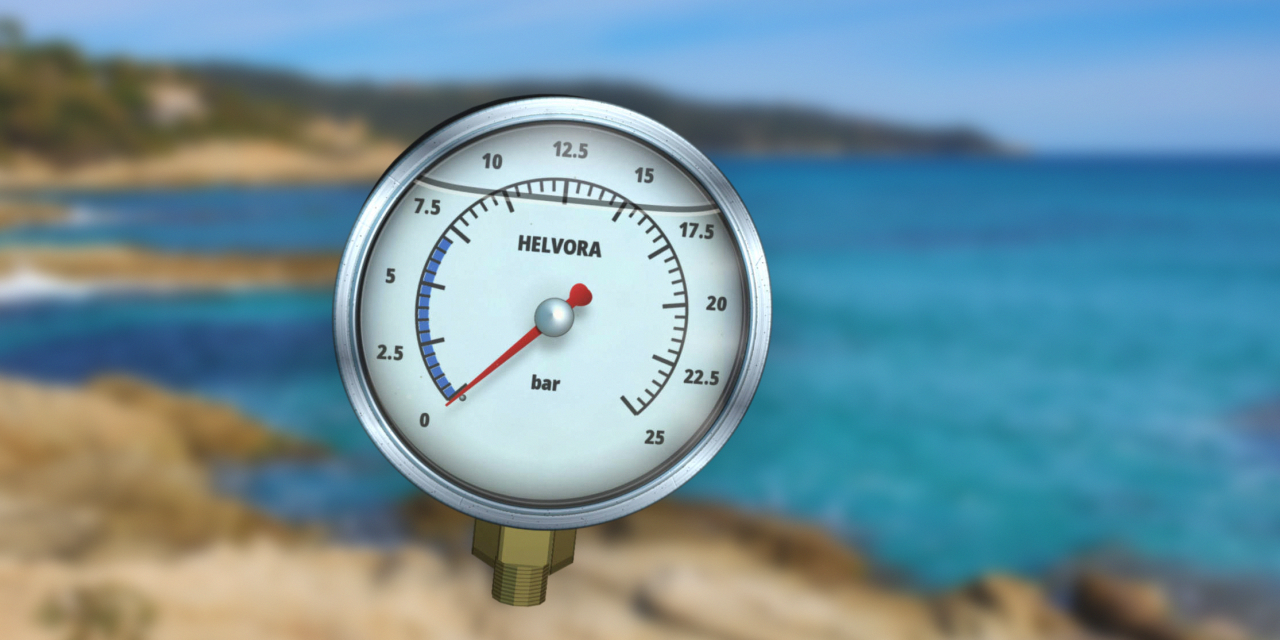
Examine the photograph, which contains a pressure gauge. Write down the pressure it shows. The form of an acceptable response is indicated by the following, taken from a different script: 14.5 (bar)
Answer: 0 (bar)
